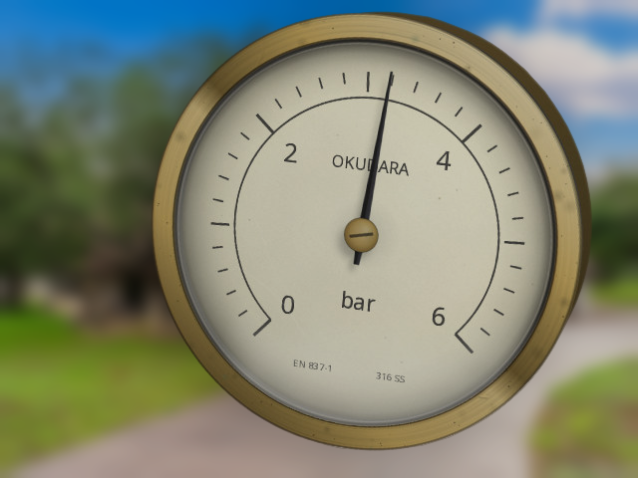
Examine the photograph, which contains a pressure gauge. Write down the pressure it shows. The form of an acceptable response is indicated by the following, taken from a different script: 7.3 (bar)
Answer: 3.2 (bar)
